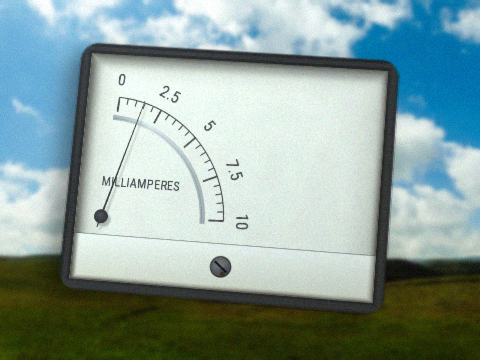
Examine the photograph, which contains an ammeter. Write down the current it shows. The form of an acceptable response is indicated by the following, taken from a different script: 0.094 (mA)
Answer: 1.5 (mA)
